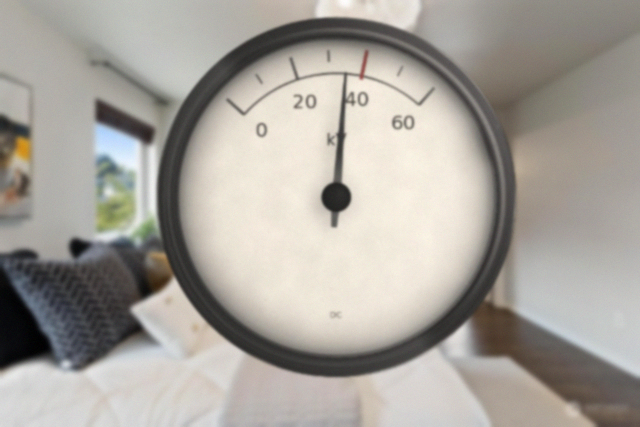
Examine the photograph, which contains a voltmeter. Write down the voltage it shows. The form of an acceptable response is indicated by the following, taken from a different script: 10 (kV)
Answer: 35 (kV)
